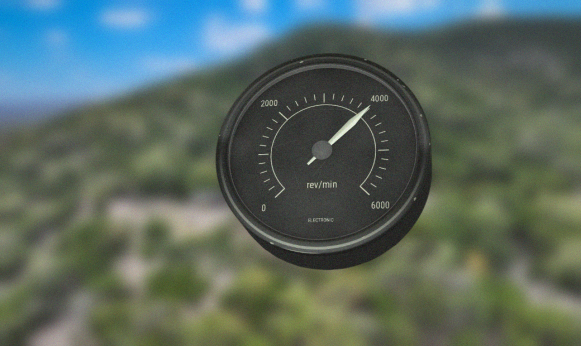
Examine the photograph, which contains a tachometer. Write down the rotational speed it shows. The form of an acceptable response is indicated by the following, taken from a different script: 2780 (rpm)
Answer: 4000 (rpm)
